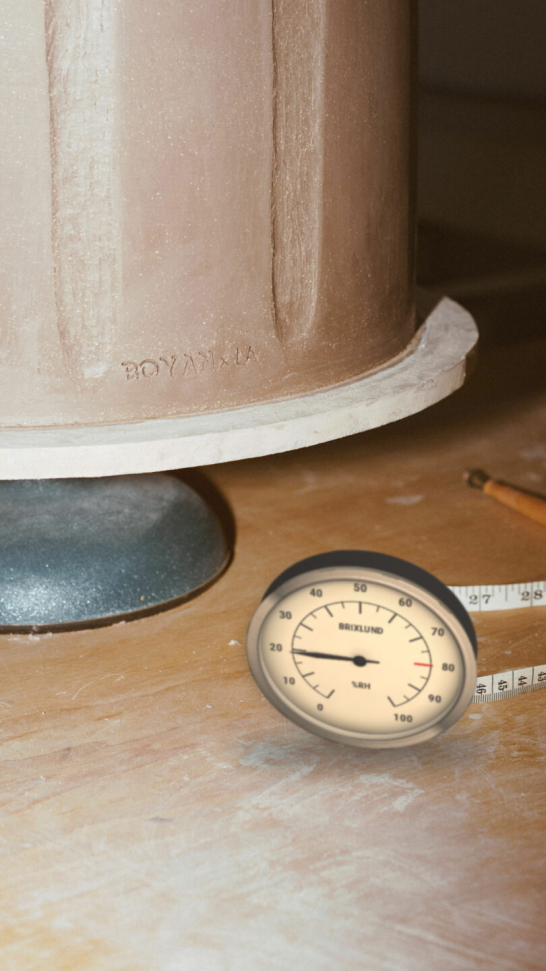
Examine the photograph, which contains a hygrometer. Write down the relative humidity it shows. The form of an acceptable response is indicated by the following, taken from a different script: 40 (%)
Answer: 20 (%)
